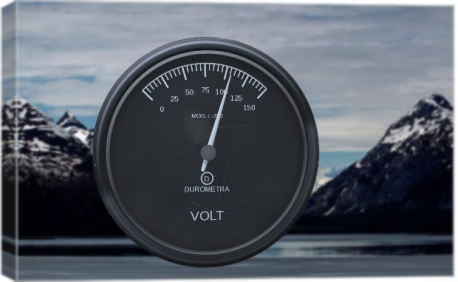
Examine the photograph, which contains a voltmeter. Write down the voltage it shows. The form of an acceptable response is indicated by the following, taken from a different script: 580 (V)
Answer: 105 (V)
